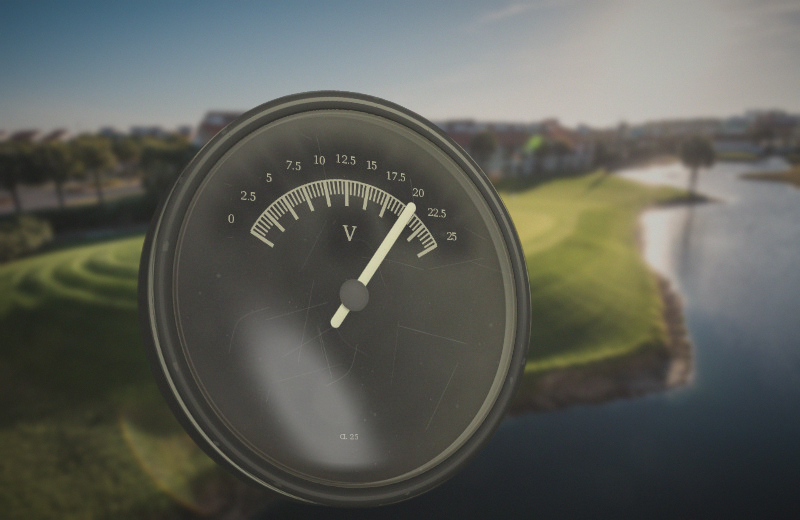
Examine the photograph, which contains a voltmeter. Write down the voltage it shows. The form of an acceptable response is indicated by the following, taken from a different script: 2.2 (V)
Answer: 20 (V)
